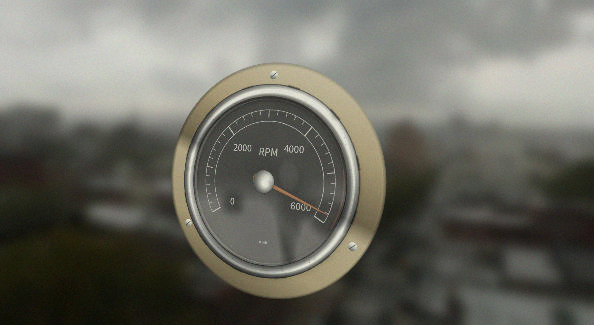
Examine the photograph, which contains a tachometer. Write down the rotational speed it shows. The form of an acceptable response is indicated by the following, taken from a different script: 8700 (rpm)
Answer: 5800 (rpm)
